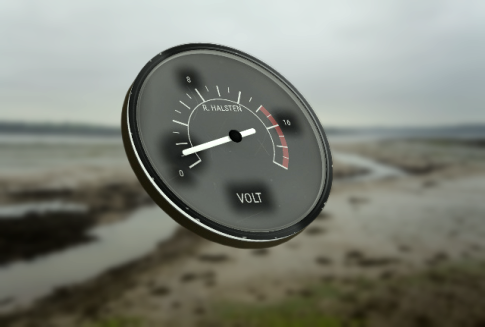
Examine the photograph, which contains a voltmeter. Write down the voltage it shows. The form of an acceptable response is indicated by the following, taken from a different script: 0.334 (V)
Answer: 1 (V)
